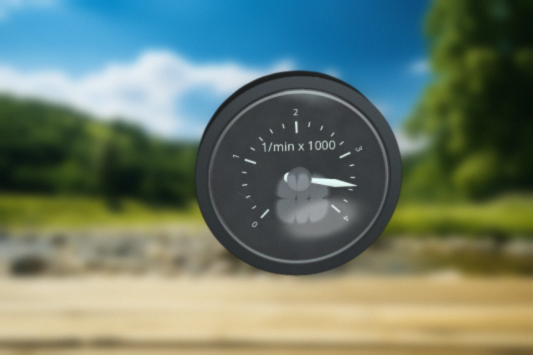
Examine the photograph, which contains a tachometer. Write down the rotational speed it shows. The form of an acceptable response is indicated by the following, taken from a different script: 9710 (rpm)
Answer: 3500 (rpm)
